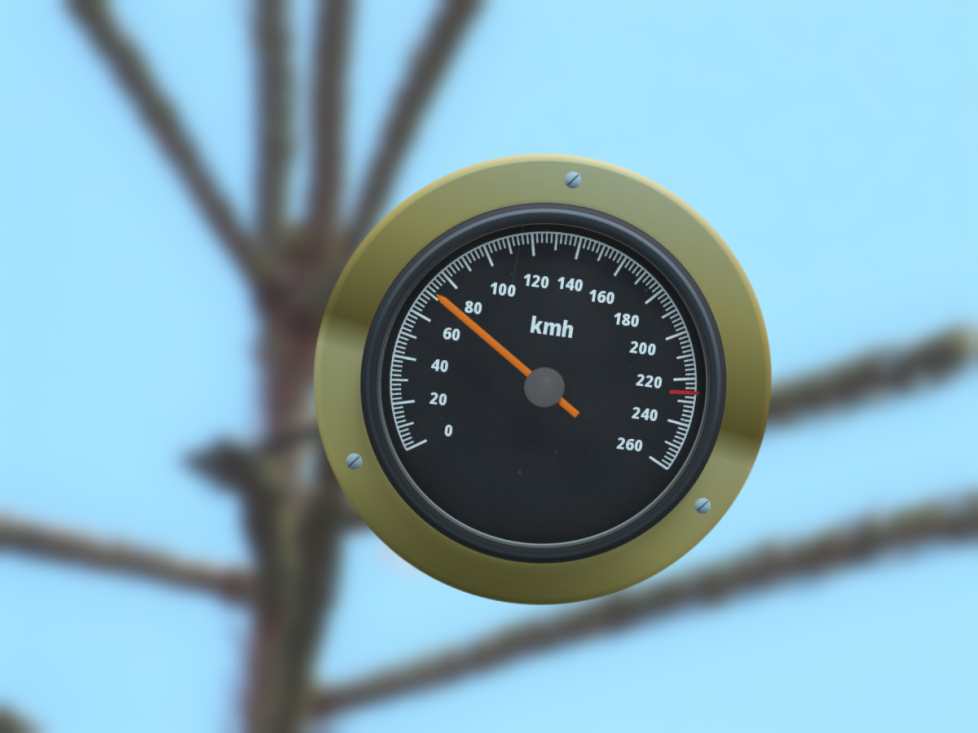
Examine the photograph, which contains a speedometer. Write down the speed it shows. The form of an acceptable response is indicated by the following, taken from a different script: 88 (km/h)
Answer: 72 (km/h)
